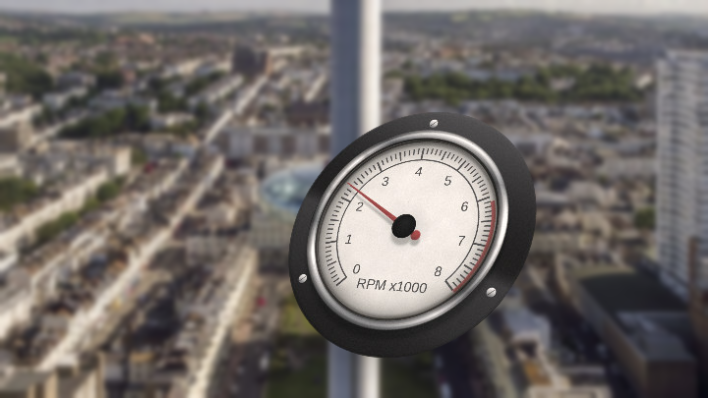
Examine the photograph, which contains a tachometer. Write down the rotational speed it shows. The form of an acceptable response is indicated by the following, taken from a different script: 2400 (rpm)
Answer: 2300 (rpm)
